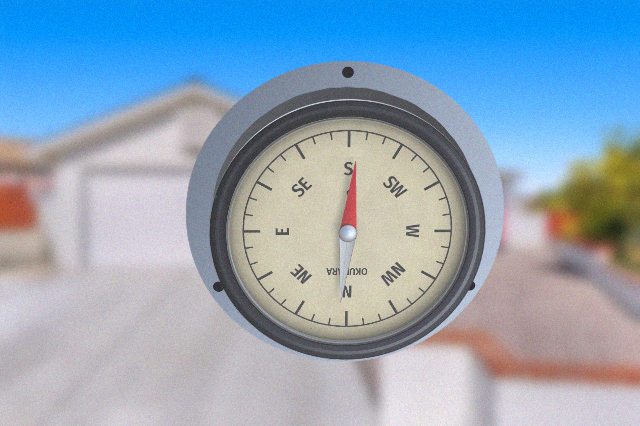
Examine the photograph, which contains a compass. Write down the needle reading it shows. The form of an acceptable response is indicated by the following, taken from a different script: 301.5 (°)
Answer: 185 (°)
